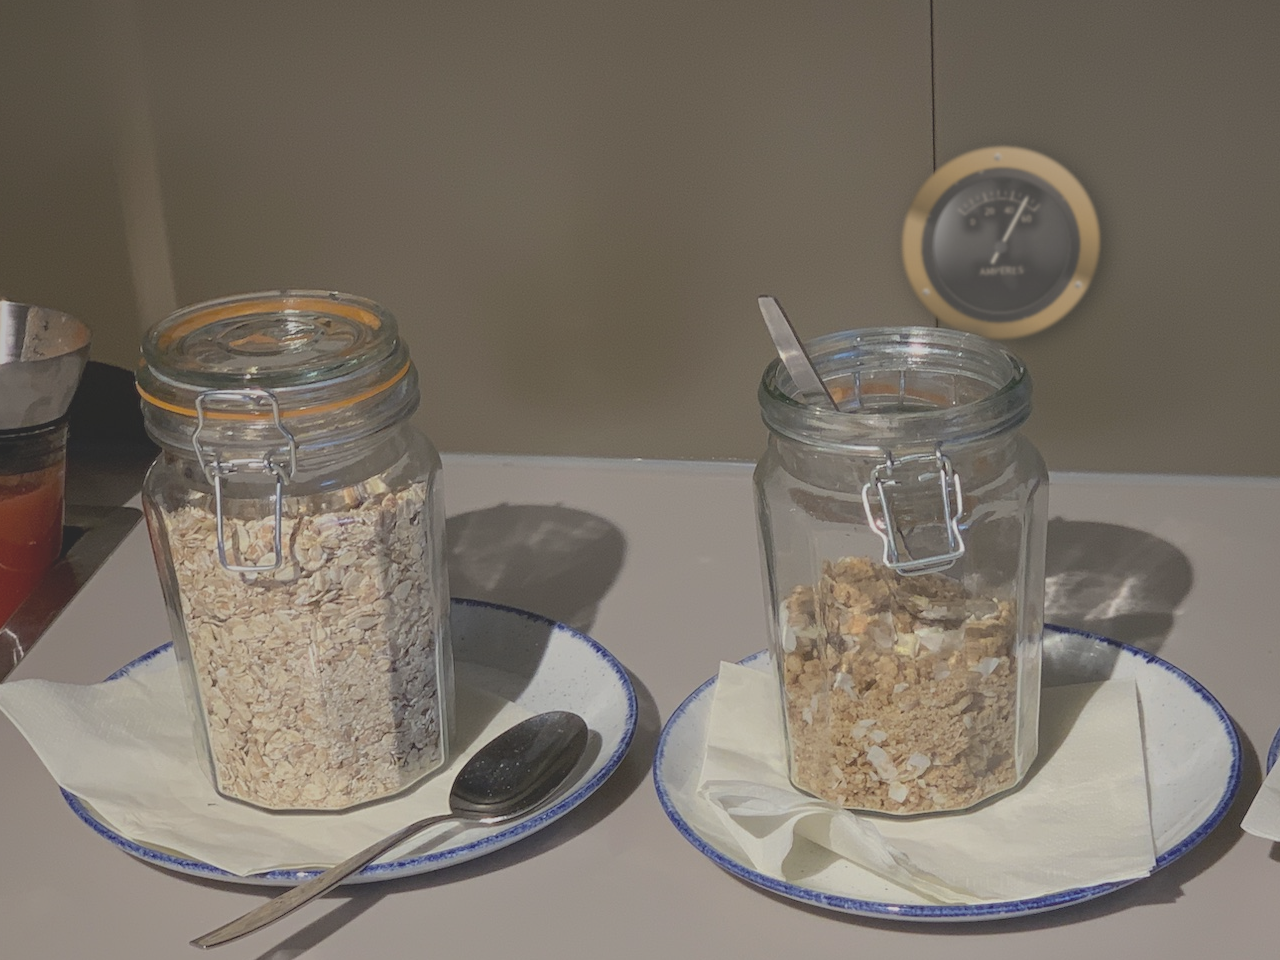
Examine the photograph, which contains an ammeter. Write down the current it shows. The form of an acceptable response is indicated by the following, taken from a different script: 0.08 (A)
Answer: 50 (A)
